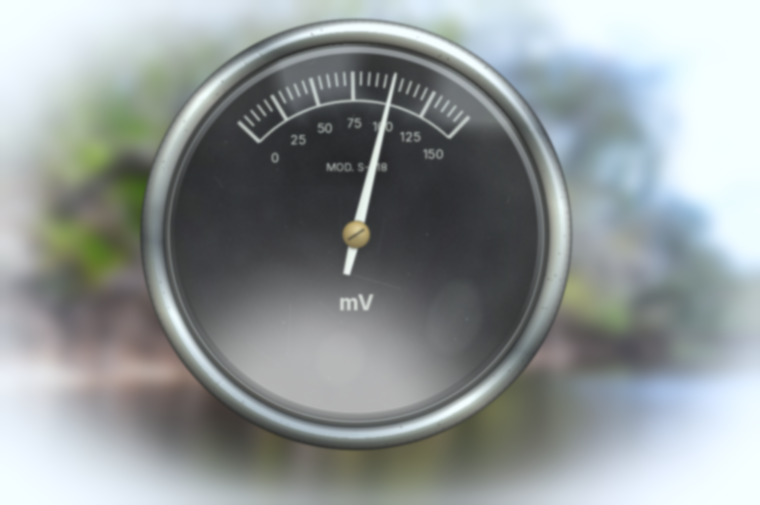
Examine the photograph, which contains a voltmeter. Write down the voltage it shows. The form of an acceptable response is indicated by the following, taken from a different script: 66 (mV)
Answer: 100 (mV)
